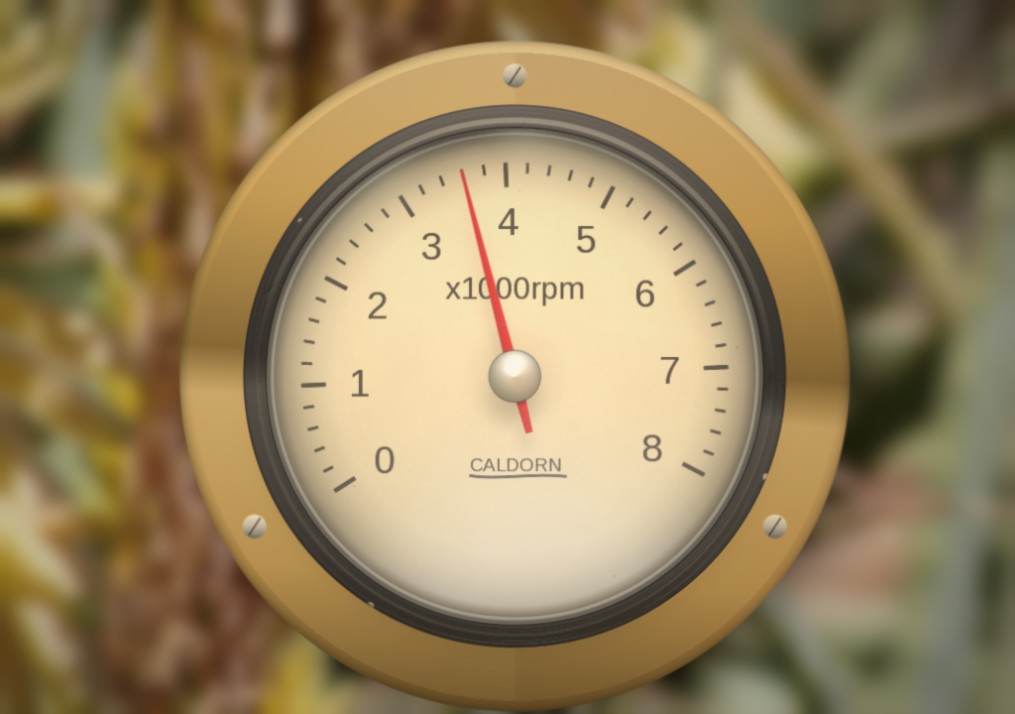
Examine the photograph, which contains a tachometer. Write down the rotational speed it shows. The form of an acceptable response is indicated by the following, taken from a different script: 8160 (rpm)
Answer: 3600 (rpm)
